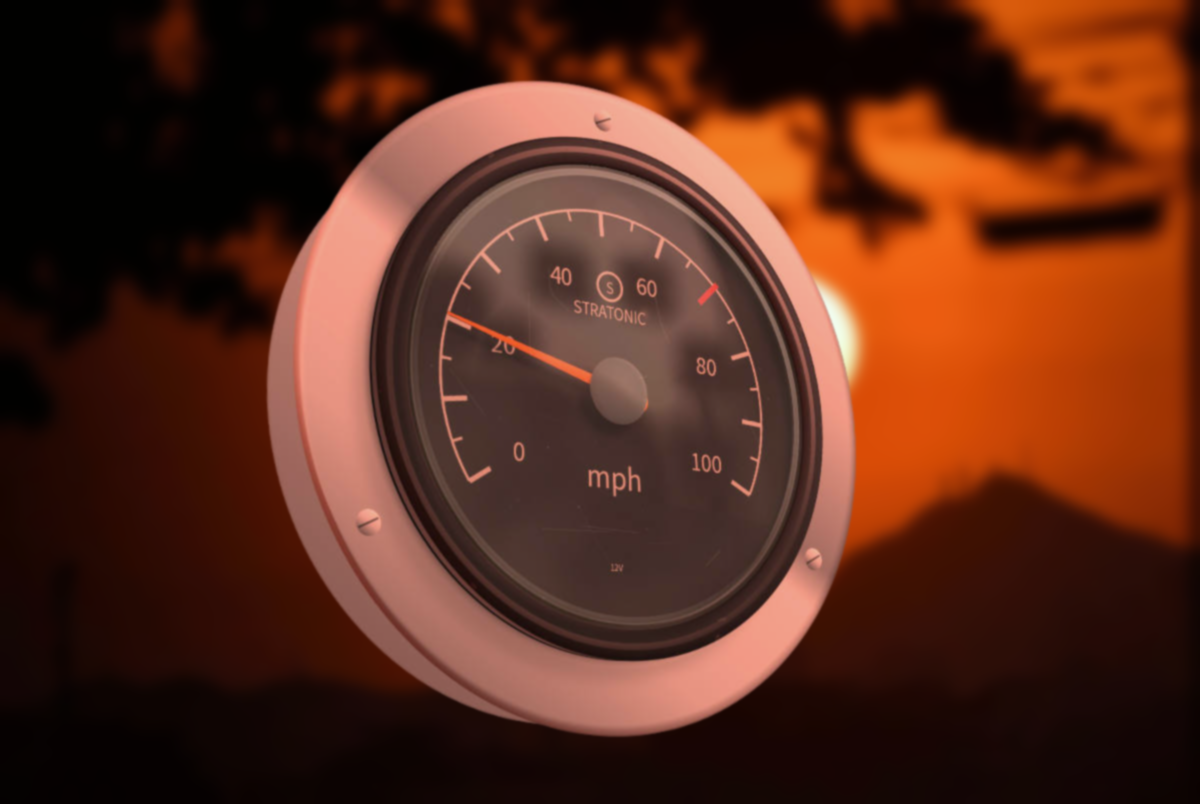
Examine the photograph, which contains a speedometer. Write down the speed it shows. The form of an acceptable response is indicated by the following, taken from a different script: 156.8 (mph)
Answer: 20 (mph)
